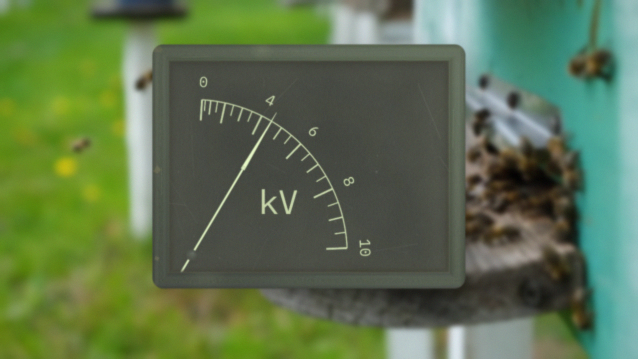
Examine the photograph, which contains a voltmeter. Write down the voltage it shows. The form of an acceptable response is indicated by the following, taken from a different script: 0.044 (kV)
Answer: 4.5 (kV)
